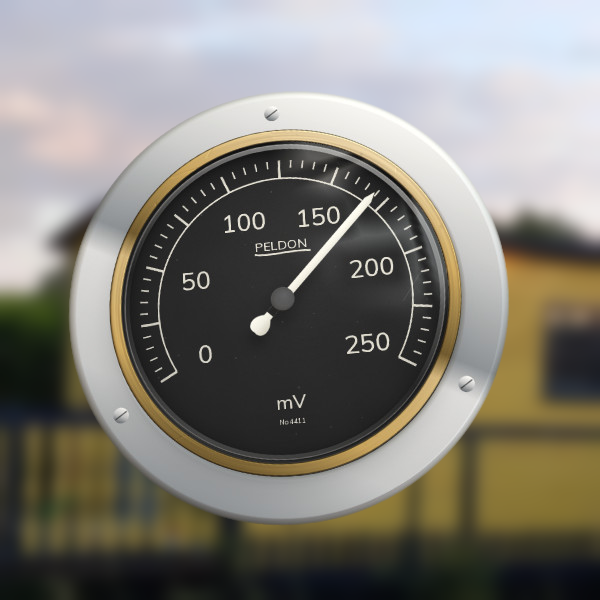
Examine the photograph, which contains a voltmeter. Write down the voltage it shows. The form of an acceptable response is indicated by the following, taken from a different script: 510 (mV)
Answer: 170 (mV)
